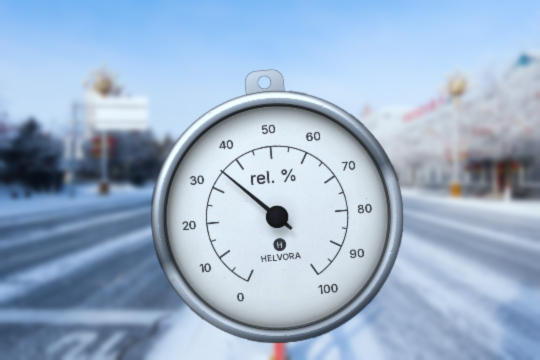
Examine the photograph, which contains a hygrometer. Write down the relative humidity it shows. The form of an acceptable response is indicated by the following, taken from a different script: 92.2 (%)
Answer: 35 (%)
